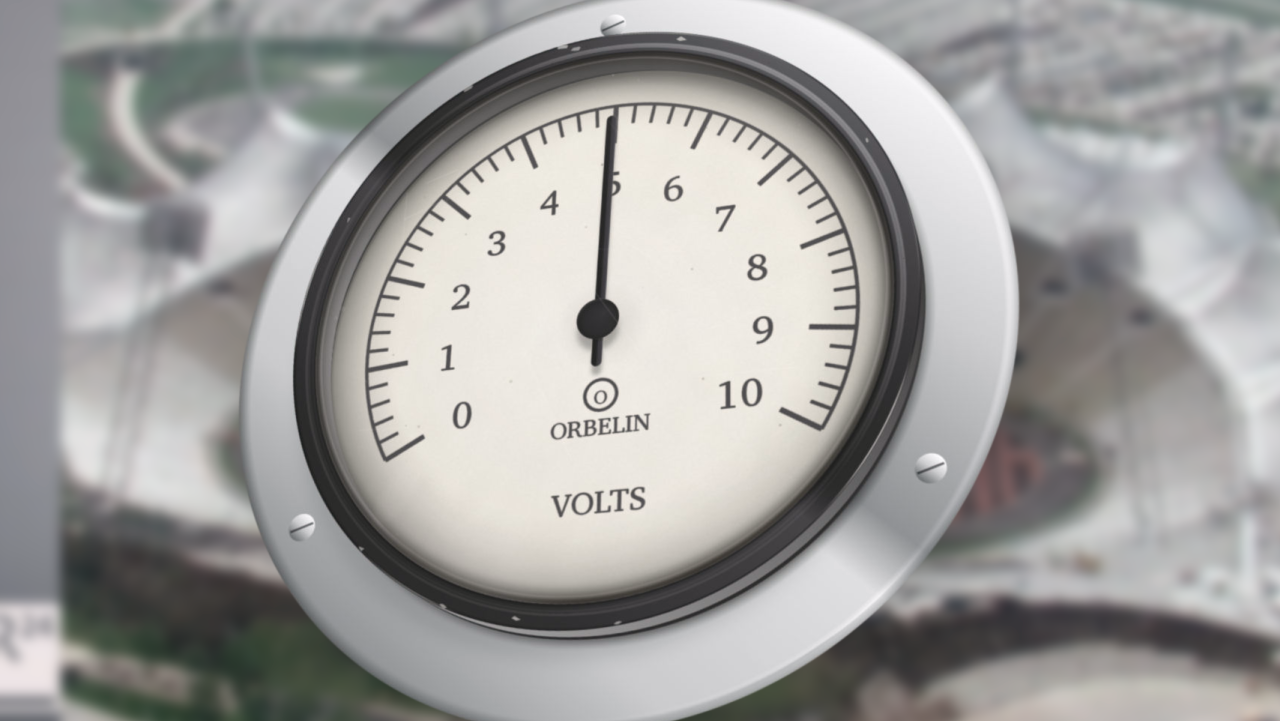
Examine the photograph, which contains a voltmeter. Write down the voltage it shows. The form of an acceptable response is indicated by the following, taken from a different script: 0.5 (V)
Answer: 5 (V)
